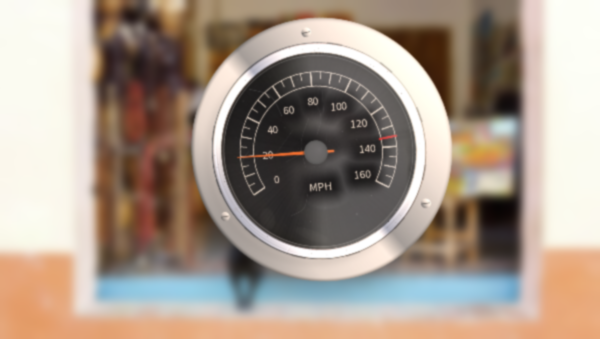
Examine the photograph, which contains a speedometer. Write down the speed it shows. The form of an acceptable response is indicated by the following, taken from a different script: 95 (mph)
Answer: 20 (mph)
